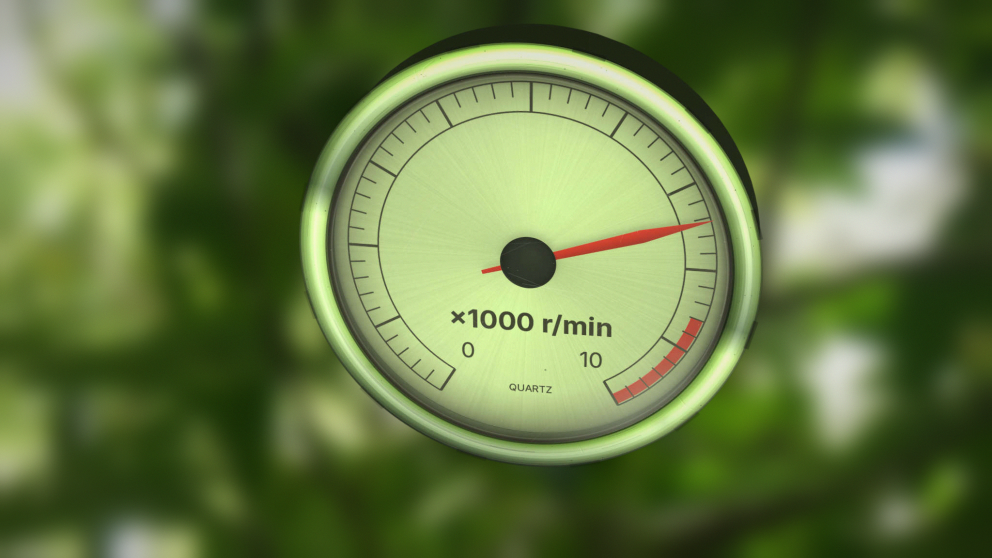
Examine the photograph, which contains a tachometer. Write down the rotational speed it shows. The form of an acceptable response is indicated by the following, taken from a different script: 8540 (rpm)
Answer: 7400 (rpm)
